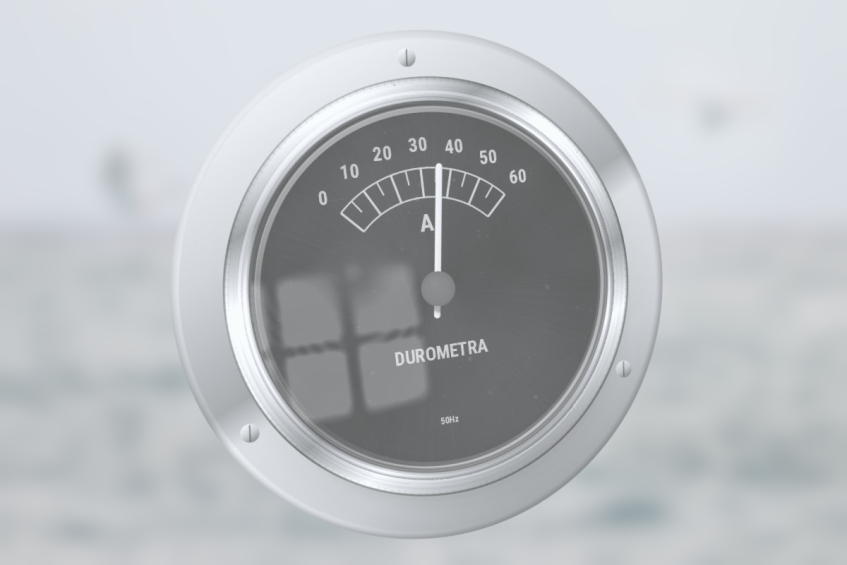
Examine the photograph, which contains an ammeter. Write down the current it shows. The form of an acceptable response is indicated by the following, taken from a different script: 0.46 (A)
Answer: 35 (A)
